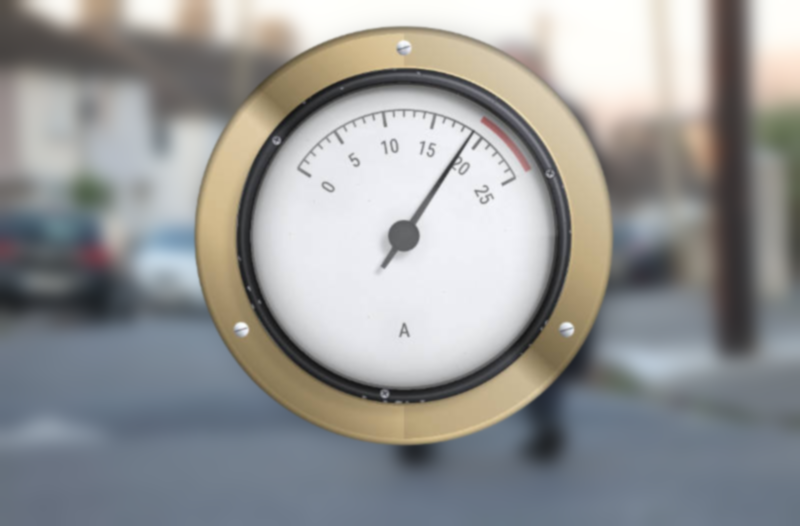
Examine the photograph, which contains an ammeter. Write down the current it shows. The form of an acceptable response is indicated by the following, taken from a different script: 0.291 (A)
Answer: 19 (A)
